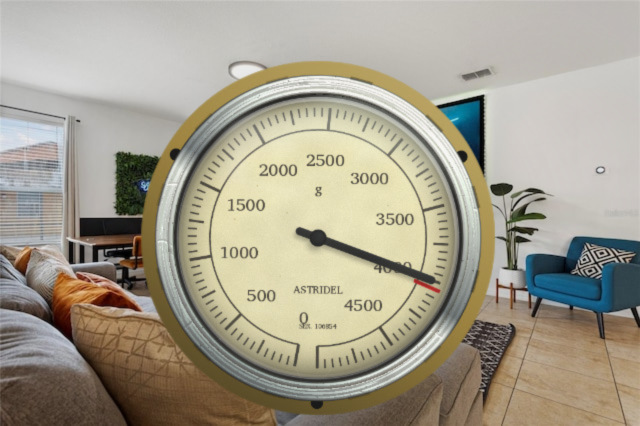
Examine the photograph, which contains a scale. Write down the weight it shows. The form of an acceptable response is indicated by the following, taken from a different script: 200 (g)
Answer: 4000 (g)
